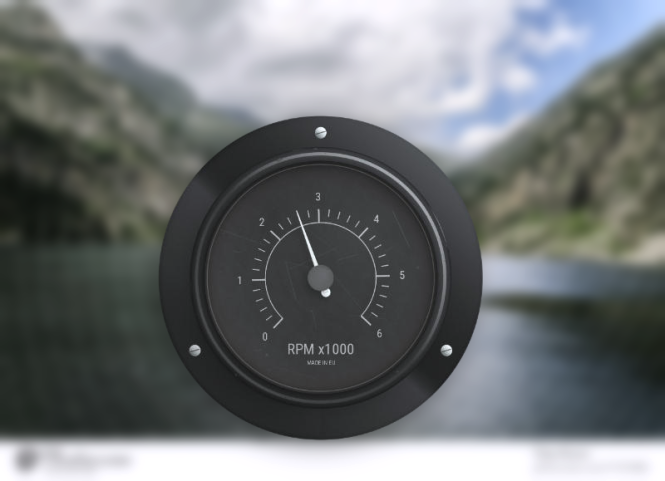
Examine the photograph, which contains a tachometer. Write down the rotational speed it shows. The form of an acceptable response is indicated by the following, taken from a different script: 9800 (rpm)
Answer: 2600 (rpm)
